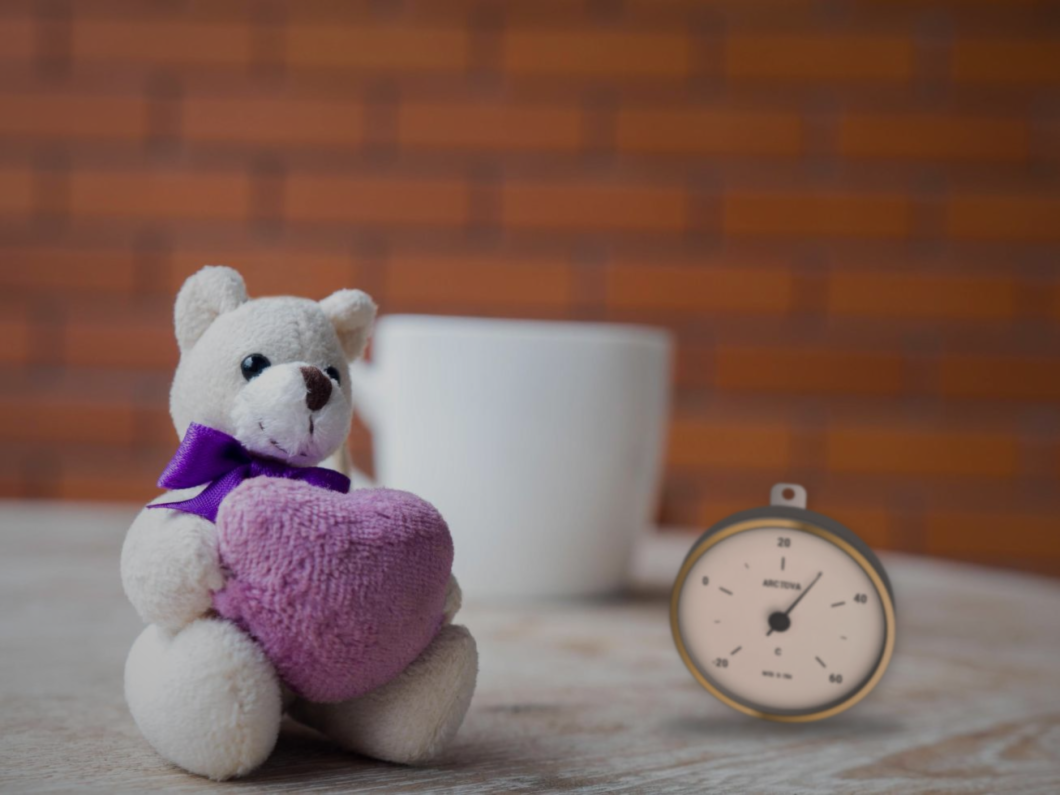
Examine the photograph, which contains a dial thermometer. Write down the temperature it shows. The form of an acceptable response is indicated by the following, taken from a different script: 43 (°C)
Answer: 30 (°C)
